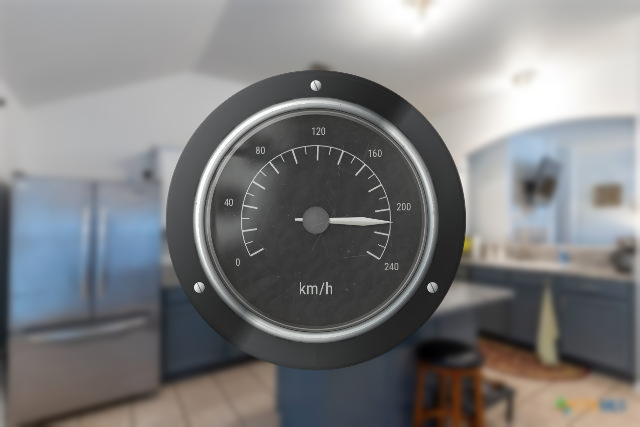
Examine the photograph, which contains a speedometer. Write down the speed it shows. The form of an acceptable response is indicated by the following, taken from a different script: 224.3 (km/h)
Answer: 210 (km/h)
